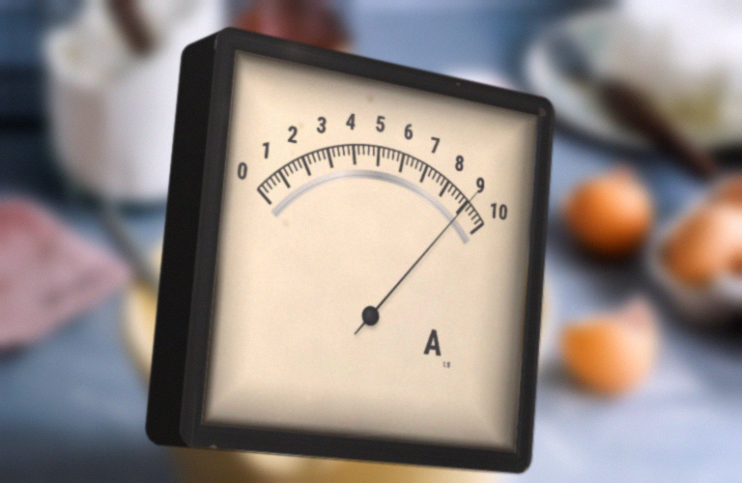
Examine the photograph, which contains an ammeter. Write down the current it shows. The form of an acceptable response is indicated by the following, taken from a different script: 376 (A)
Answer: 9 (A)
